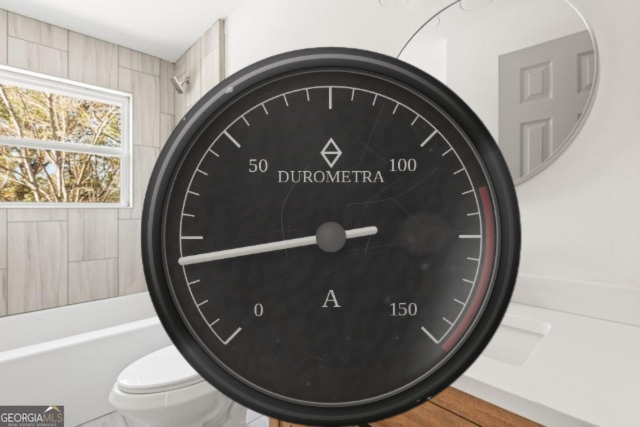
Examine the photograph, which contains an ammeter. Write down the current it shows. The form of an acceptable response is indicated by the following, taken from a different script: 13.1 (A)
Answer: 20 (A)
